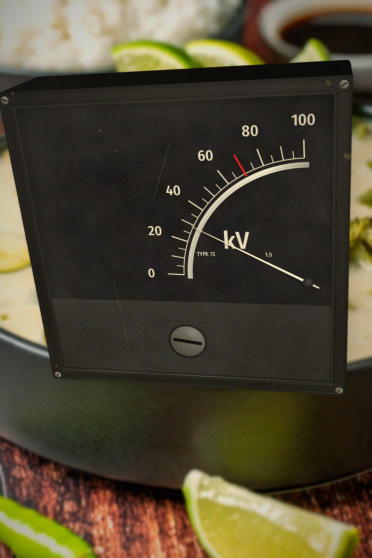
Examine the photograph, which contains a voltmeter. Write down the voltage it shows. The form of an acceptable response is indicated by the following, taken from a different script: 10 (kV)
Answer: 30 (kV)
